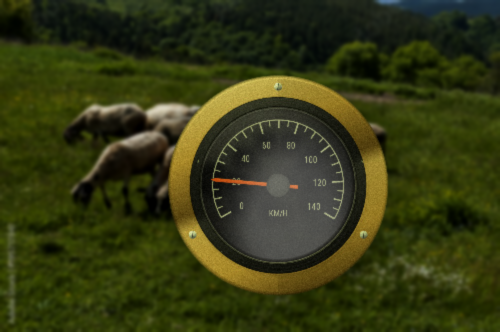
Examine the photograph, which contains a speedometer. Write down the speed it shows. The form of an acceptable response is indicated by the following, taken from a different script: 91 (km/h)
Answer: 20 (km/h)
